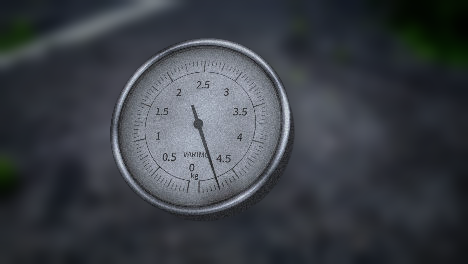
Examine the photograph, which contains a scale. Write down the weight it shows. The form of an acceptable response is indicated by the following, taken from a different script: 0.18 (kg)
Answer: 4.75 (kg)
